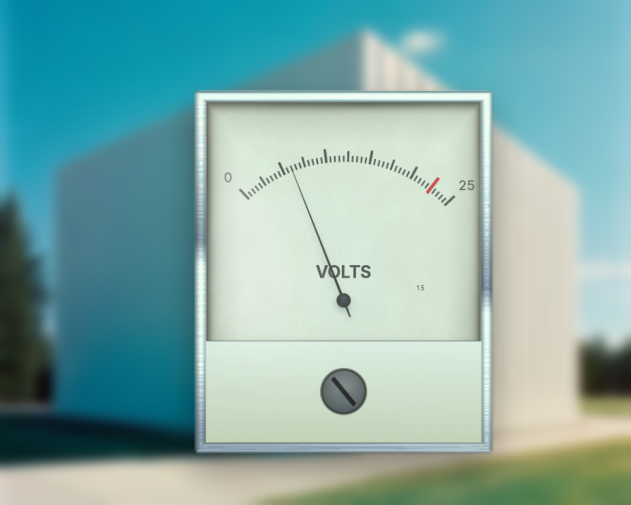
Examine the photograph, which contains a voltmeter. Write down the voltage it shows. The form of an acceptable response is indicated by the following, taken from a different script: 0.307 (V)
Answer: 6 (V)
